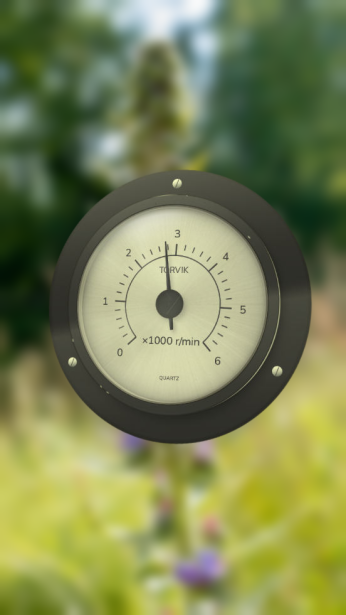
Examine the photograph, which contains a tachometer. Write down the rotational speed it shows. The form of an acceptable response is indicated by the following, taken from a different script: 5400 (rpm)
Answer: 2800 (rpm)
